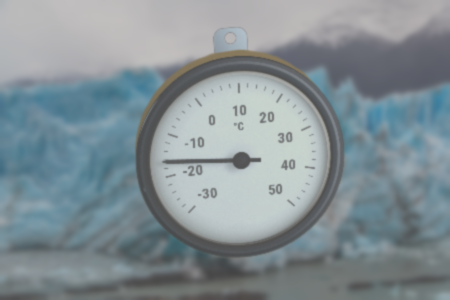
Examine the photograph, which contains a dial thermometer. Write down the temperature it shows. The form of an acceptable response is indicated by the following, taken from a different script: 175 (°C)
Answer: -16 (°C)
